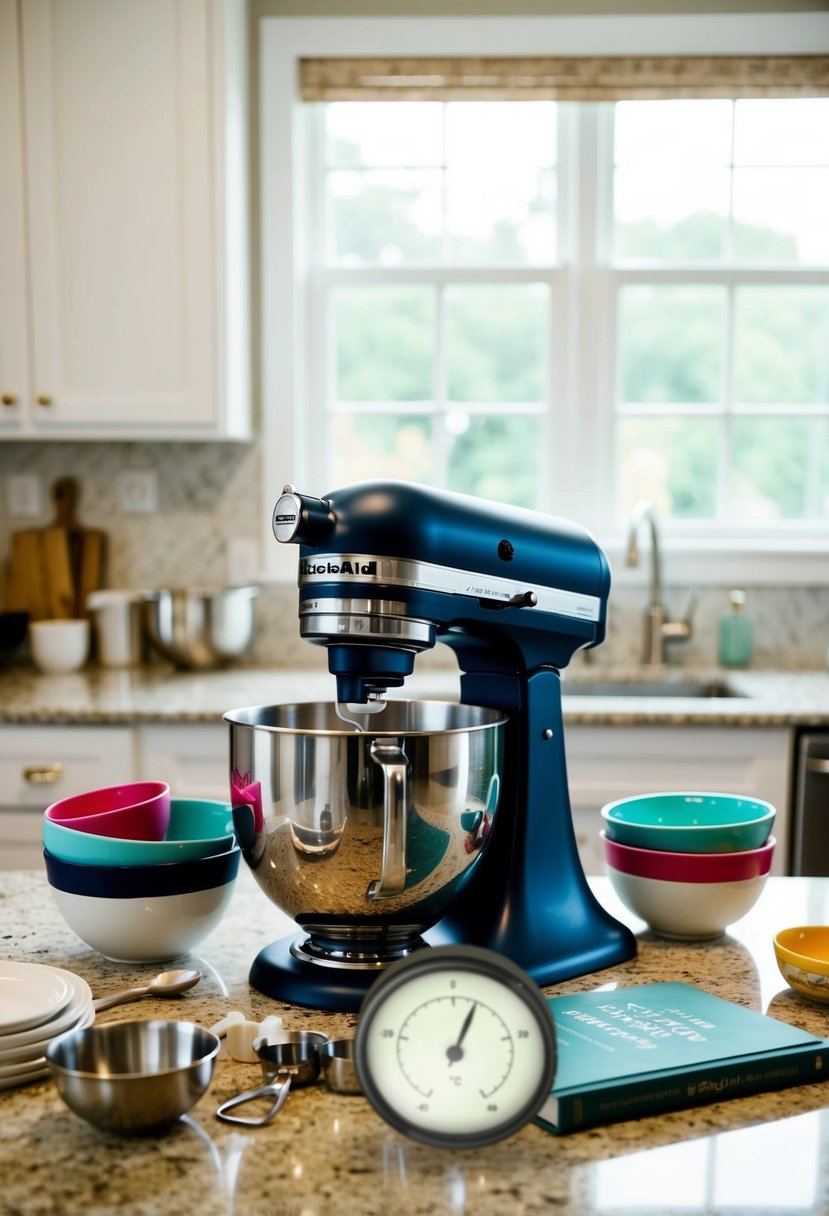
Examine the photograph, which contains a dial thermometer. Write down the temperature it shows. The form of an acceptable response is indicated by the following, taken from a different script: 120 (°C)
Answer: 6 (°C)
